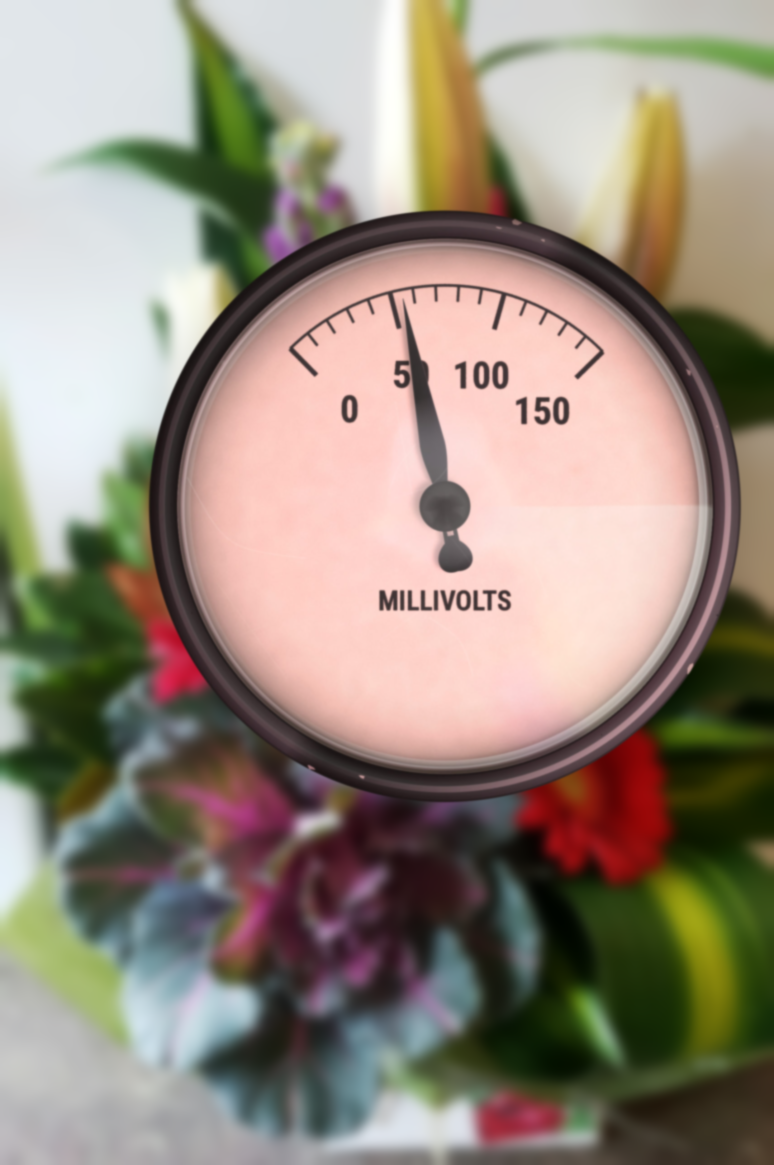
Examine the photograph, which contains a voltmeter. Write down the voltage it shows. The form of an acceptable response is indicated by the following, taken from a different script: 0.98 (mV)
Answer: 55 (mV)
